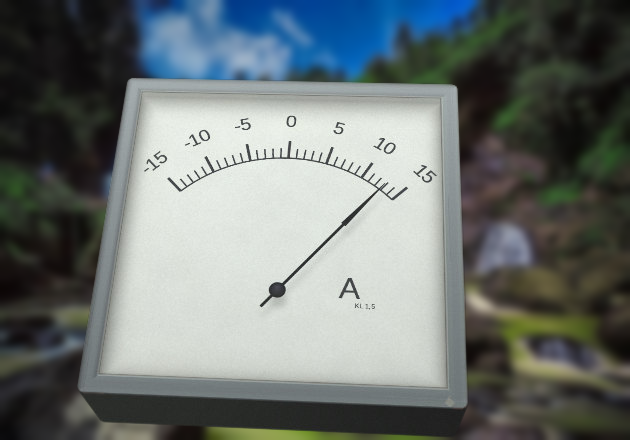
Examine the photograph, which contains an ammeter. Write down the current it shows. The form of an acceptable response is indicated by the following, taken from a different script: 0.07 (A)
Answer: 13 (A)
